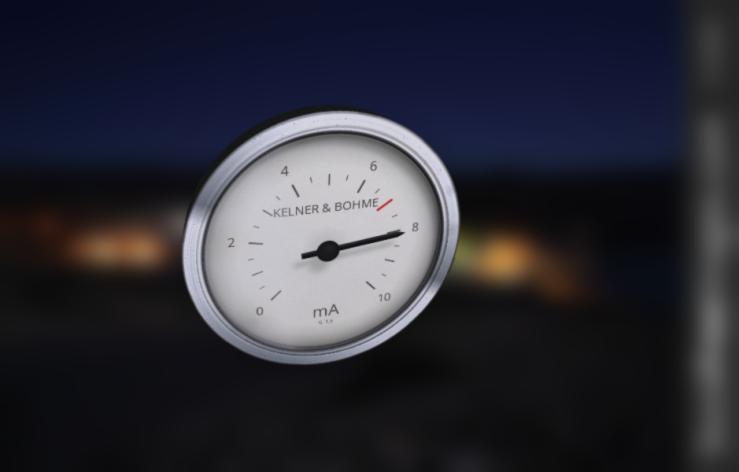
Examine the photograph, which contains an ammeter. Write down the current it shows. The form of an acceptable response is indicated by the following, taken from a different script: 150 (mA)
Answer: 8 (mA)
